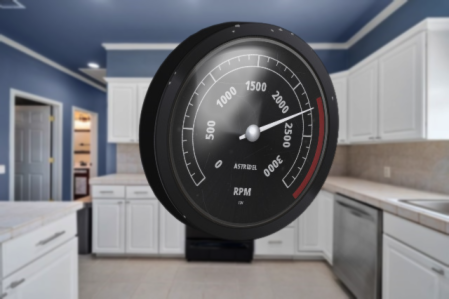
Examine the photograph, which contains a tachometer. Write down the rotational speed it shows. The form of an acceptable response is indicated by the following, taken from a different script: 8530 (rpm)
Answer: 2250 (rpm)
